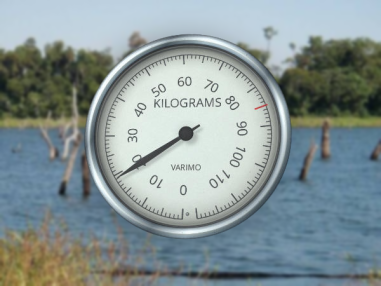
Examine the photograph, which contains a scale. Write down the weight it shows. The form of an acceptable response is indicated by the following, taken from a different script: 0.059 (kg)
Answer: 19 (kg)
